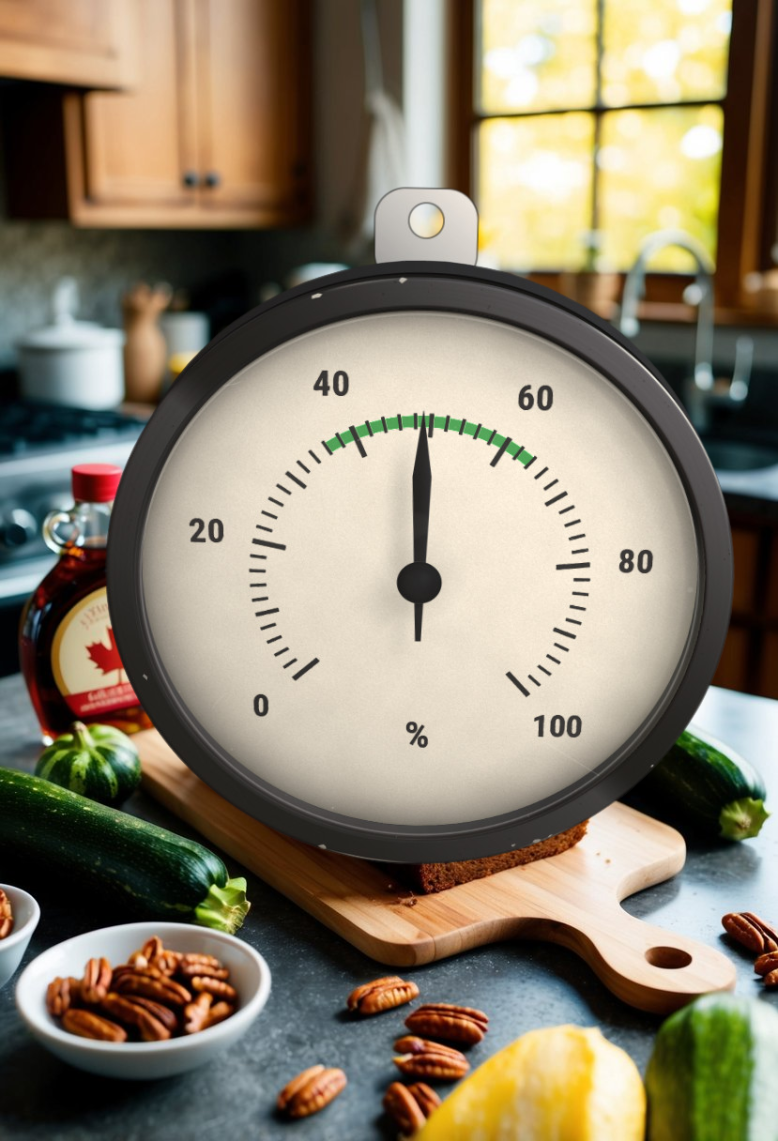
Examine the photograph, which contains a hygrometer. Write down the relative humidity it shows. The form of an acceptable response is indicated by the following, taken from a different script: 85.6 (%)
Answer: 49 (%)
